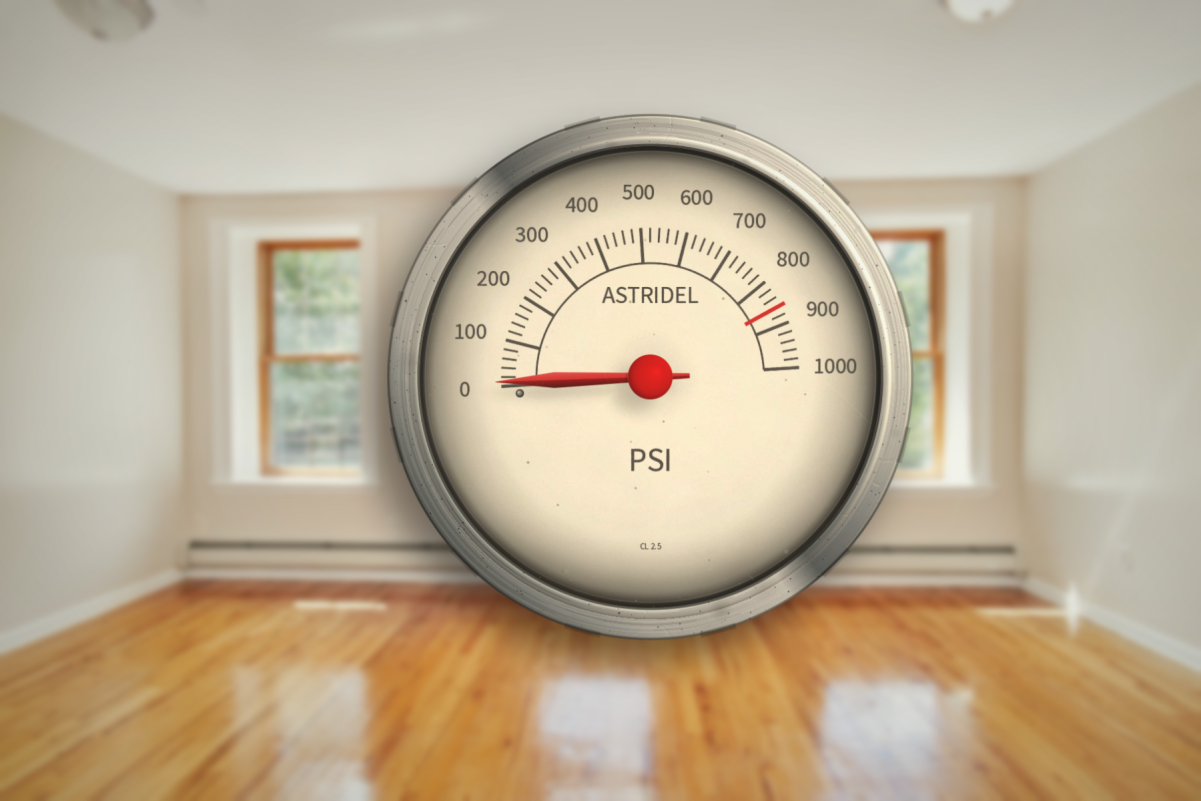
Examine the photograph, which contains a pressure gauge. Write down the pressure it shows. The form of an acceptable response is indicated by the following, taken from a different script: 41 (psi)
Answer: 10 (psi)
